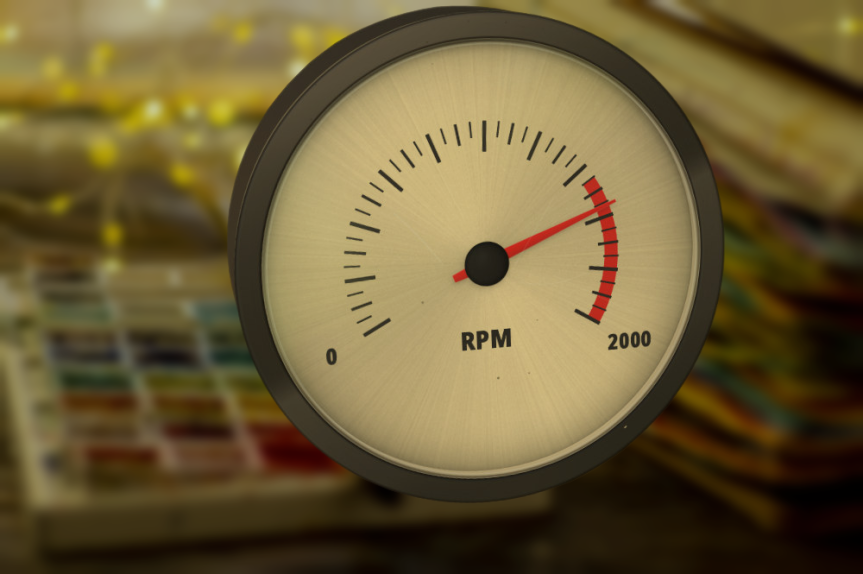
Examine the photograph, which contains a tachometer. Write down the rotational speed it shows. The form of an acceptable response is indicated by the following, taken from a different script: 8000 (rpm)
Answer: 1550 (rpm)
